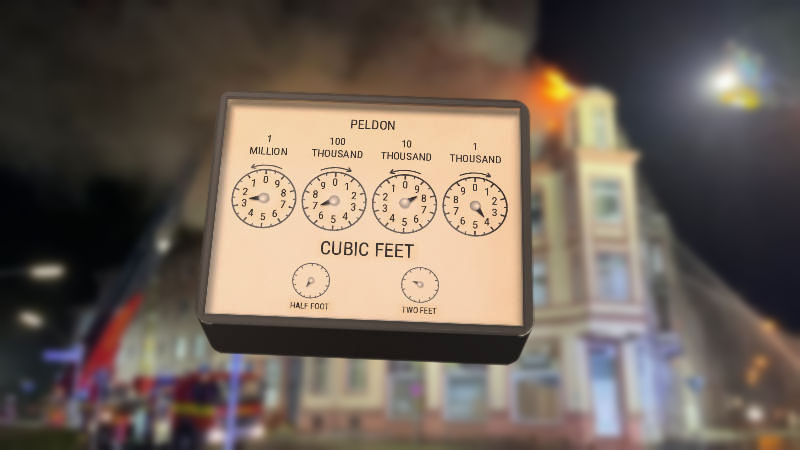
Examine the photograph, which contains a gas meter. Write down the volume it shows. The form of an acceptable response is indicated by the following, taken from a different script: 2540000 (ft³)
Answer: 268400 (ft³)
